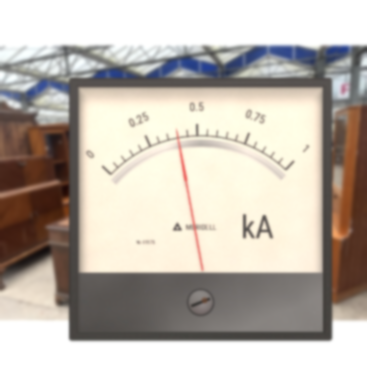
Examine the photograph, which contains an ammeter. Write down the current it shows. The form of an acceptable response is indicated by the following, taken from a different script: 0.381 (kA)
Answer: 0.4 (kA)
